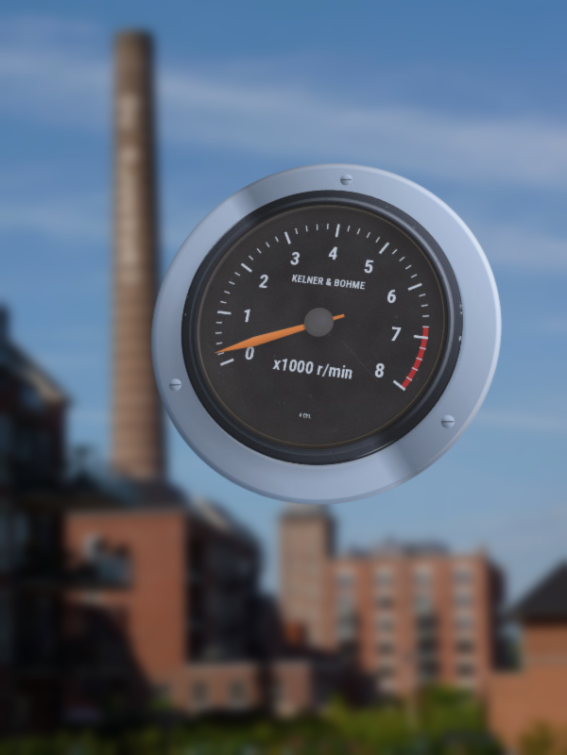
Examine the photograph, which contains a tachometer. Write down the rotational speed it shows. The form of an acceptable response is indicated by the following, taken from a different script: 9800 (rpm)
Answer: 200 (rpm)
